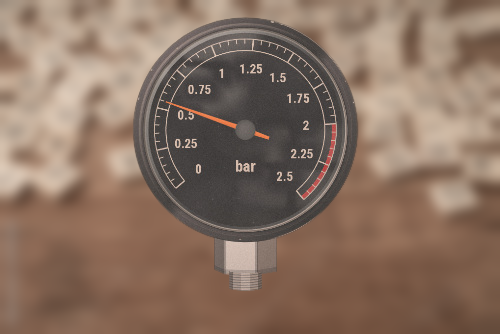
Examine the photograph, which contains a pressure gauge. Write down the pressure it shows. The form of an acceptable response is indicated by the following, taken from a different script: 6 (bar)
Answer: 0.55 (bar)
